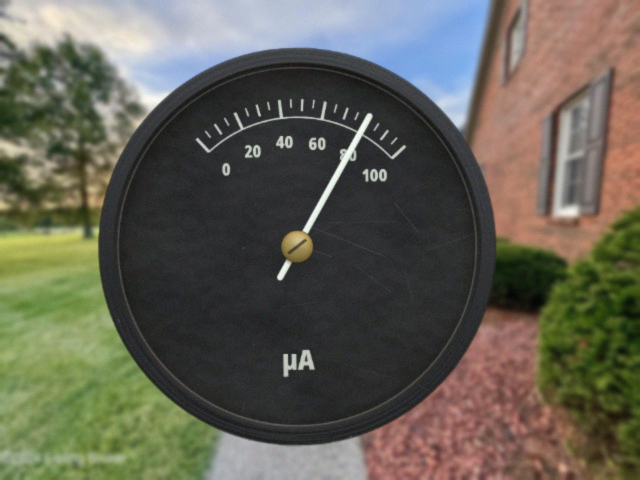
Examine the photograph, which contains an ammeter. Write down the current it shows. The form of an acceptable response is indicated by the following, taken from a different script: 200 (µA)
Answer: 80 (µA)
